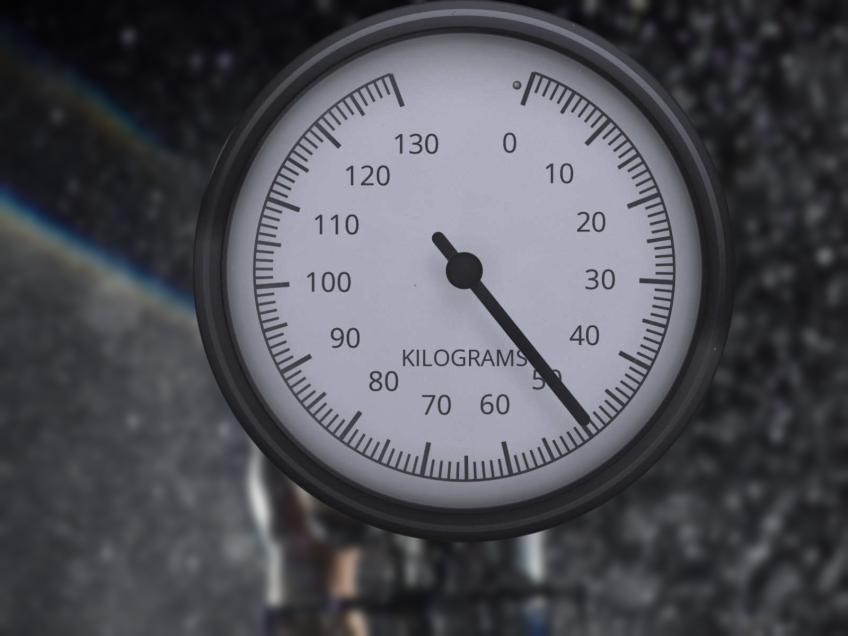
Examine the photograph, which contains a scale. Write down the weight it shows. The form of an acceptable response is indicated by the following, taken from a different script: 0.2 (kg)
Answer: 49.5 (kg)
